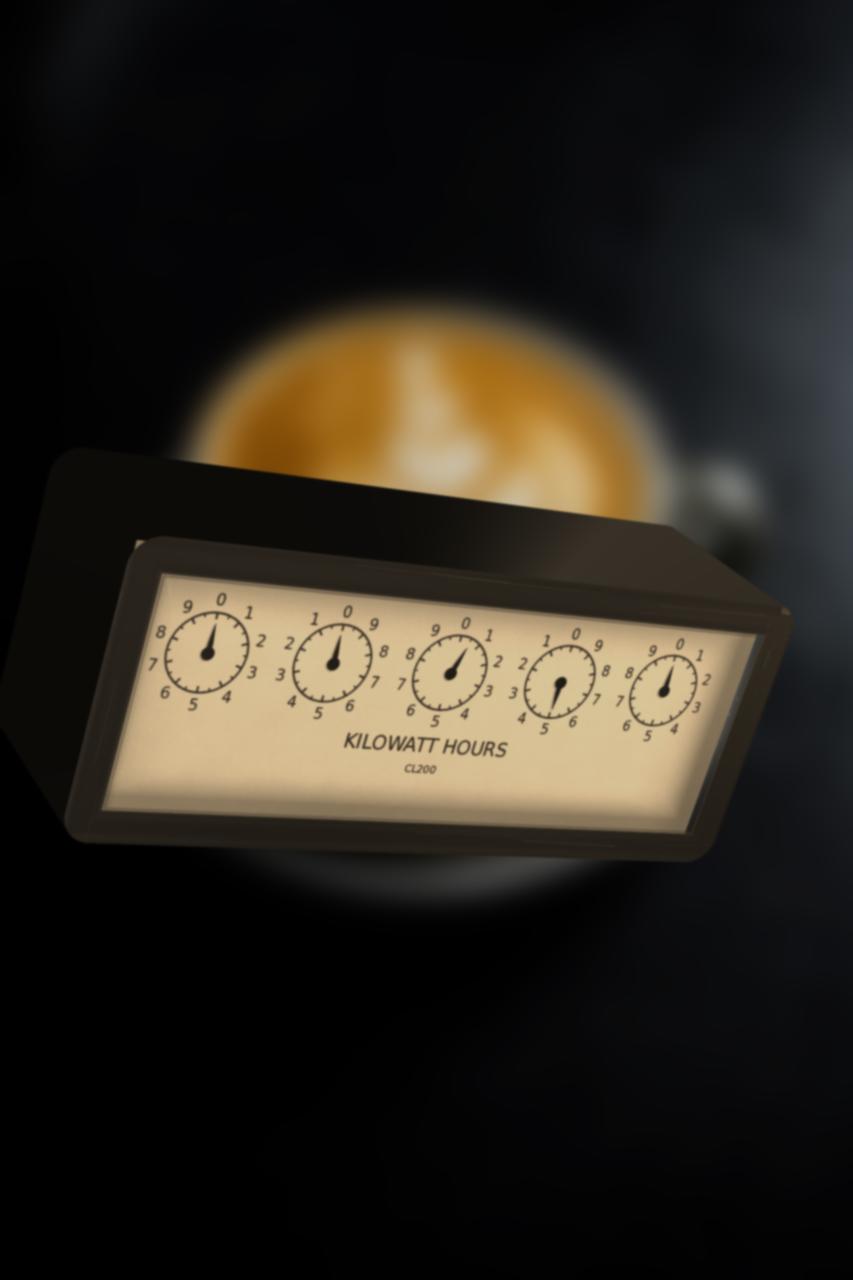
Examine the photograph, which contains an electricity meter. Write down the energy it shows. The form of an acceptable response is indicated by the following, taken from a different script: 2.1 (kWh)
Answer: 50 (kWh)
